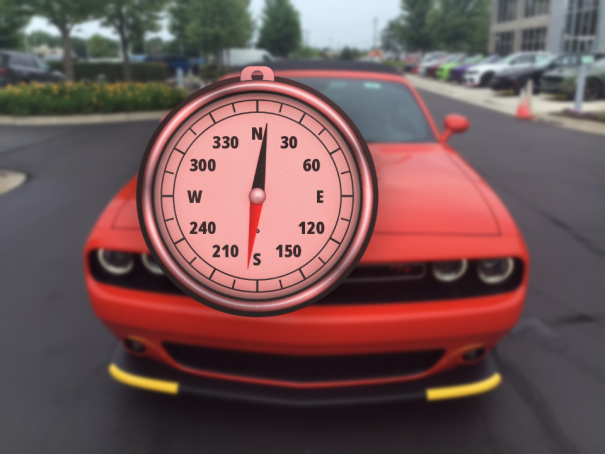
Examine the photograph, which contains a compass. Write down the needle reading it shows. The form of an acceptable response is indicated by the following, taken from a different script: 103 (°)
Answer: 187.5 (°)
